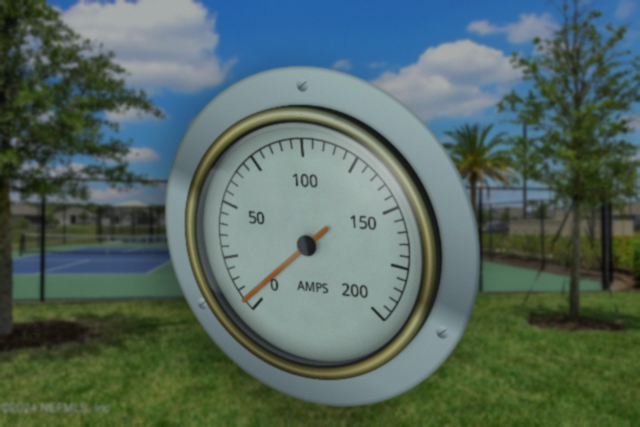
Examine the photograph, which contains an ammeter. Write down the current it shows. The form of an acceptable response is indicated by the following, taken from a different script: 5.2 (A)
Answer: 5 (A)
